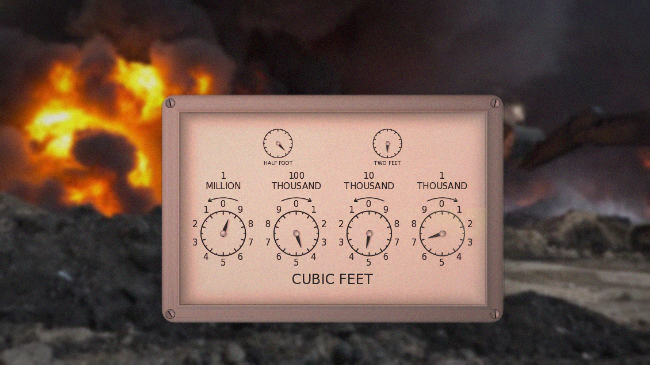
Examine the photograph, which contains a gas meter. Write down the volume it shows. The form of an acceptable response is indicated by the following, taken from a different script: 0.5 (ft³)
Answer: 944700 (ft³)
